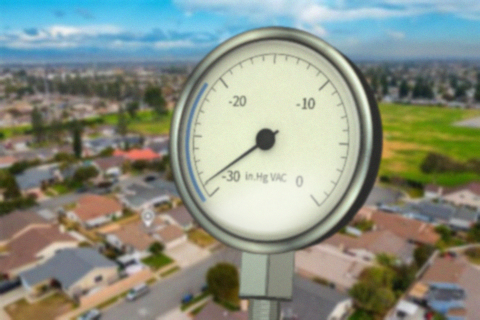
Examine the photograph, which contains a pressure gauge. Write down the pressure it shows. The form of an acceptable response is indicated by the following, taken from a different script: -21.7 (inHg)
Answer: -29 (inHg)
